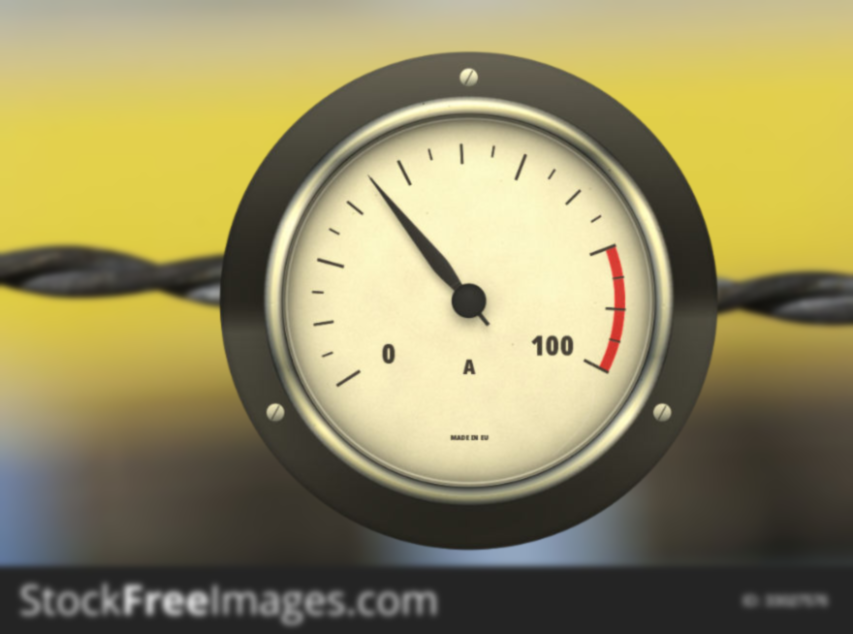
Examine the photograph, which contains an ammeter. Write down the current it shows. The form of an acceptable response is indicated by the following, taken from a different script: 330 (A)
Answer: 35 (A)
